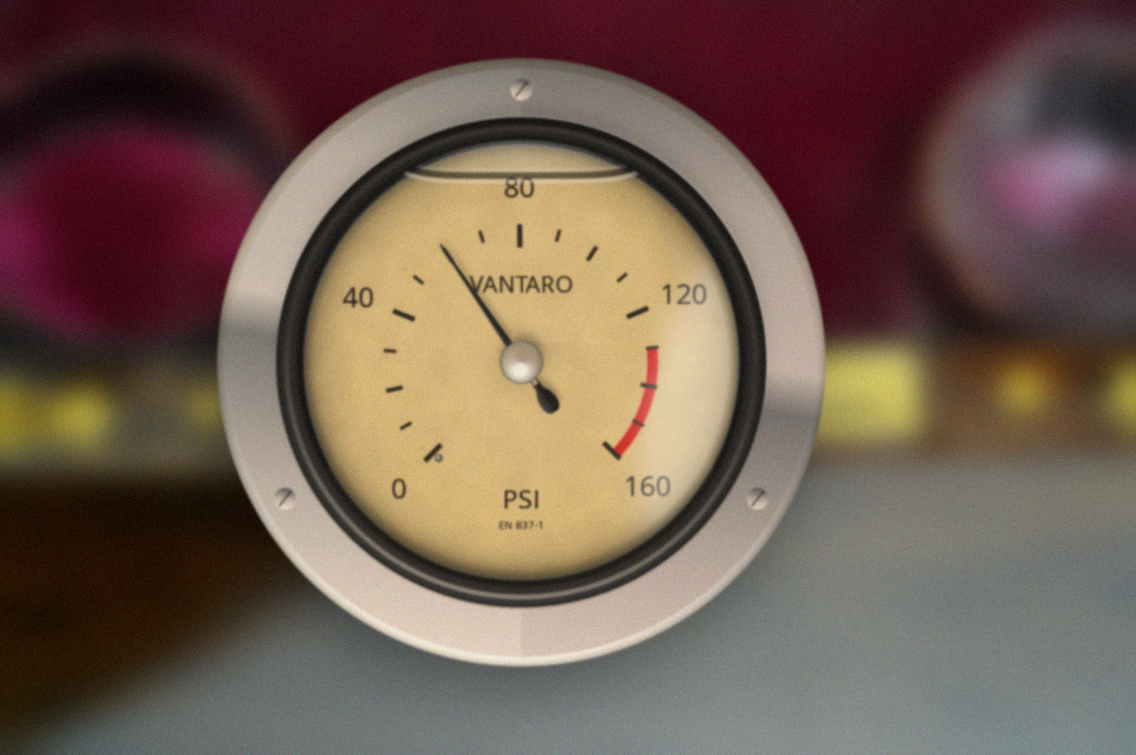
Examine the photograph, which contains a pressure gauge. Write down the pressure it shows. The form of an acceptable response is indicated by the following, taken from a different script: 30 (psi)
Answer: 60 (psi)
